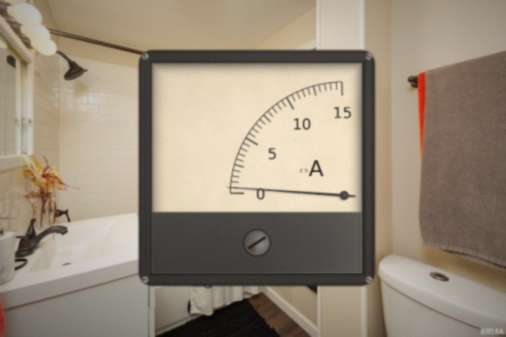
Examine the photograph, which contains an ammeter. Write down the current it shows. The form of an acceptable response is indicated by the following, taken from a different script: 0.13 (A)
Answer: 0.5 (A)
